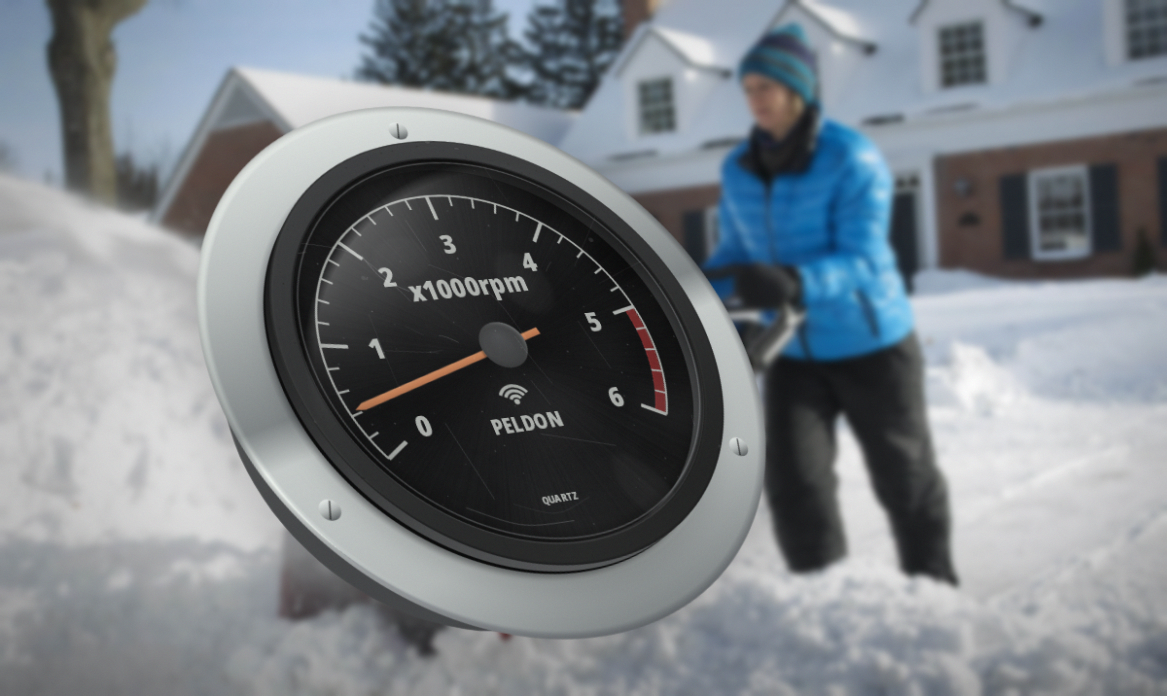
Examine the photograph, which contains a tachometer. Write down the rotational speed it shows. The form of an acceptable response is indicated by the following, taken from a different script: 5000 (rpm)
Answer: 400 (rpm)
